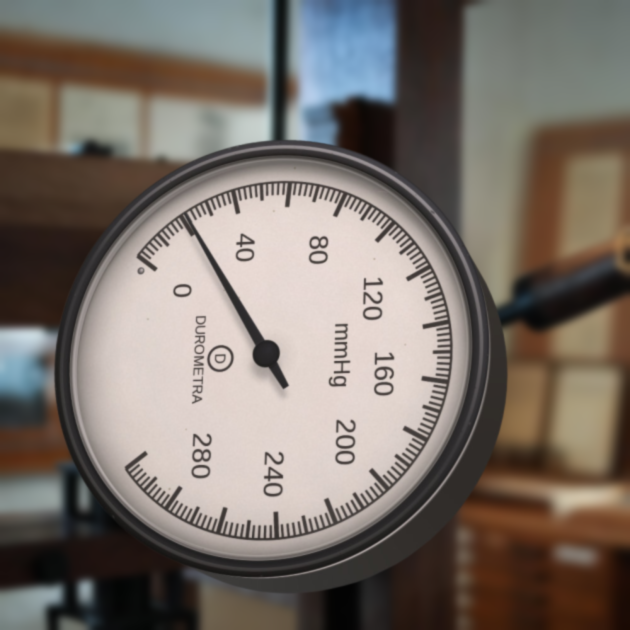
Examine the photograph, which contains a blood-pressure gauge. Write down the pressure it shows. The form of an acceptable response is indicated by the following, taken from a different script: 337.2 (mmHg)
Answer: 22 (mmHg)
